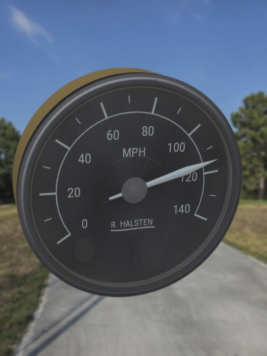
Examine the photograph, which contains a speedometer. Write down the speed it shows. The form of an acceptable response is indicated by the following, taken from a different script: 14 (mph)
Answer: 115 (mph)
